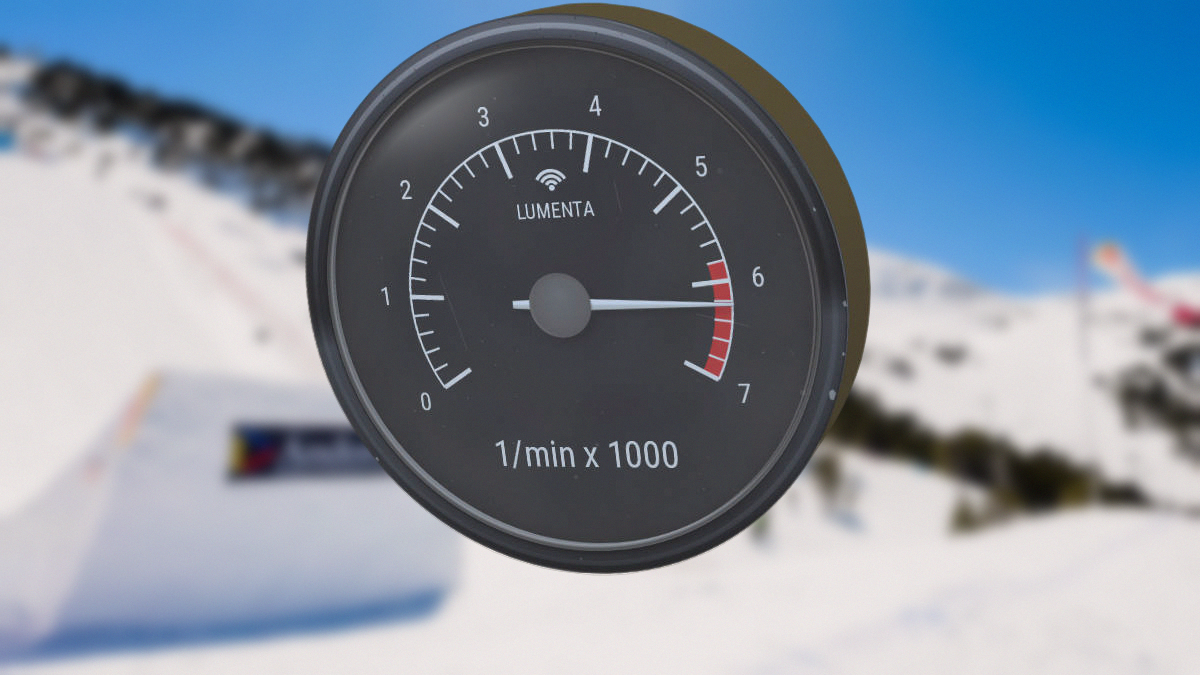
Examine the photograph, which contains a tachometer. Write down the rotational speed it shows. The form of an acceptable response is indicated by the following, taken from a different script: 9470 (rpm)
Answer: 6200 (rpm)
